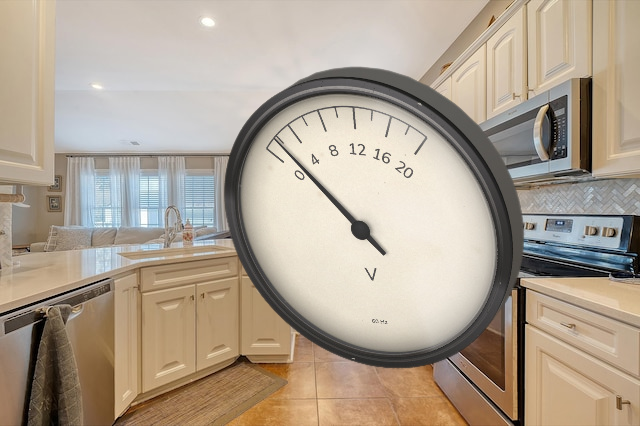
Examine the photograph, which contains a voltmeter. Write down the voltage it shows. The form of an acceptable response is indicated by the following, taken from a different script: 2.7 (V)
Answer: 2 (V)
